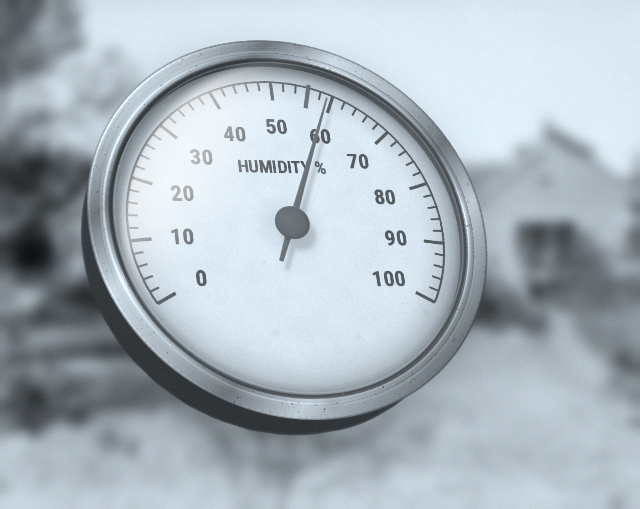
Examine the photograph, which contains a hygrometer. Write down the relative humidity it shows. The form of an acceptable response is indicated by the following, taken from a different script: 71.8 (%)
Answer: 59 (%)
